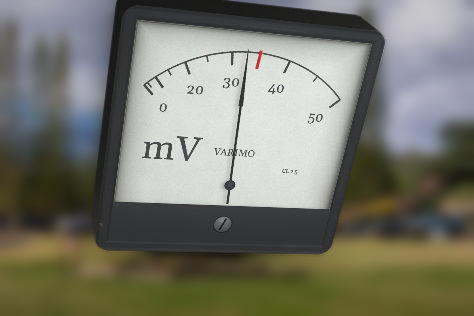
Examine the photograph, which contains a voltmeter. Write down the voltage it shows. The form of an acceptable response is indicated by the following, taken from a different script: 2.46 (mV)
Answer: 32.5 (mV)
